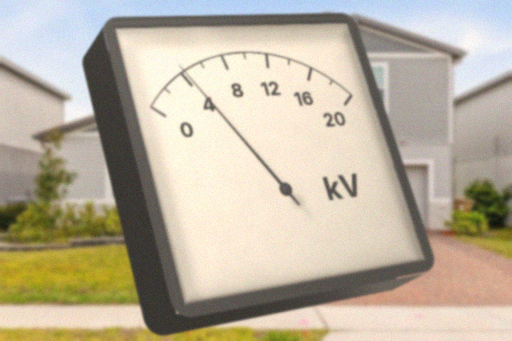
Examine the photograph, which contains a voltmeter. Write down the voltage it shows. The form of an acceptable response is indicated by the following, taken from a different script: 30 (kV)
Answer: 4 (kV)
